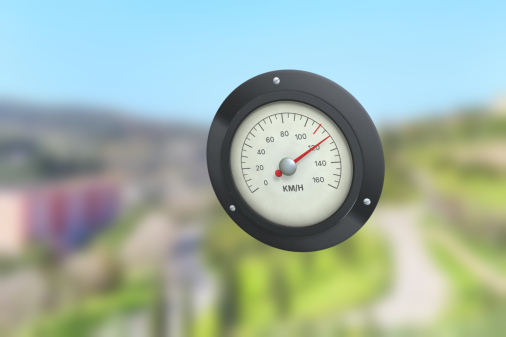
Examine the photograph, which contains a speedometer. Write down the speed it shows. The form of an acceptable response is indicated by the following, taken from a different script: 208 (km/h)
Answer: 120 (km/h)
